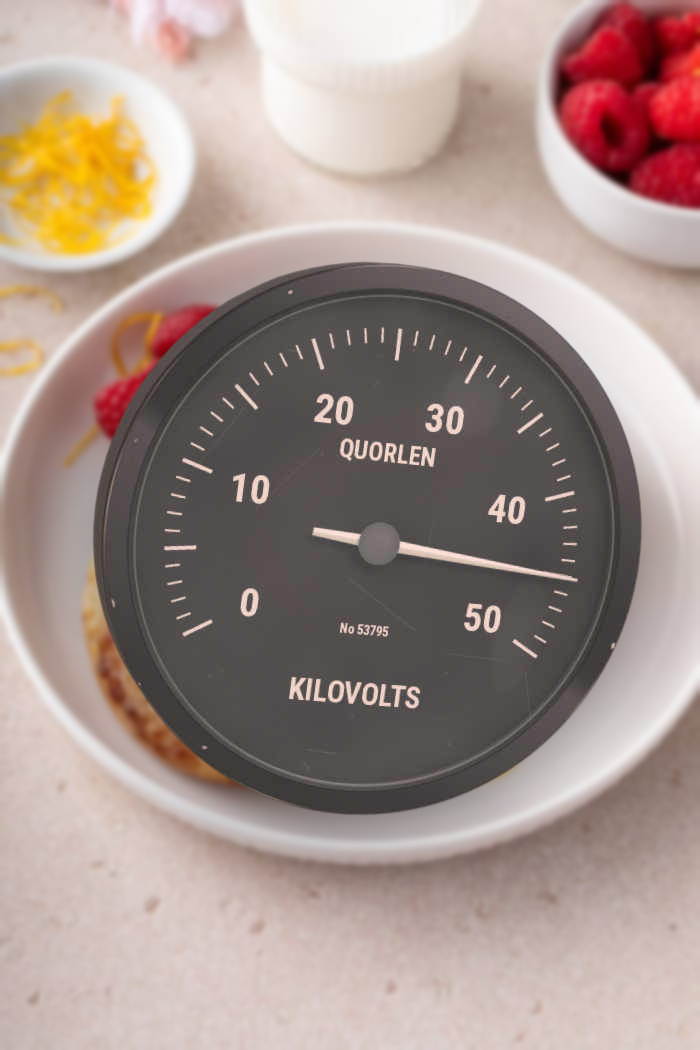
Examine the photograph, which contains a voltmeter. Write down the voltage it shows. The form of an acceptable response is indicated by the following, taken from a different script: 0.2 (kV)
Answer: 45 (kV)
